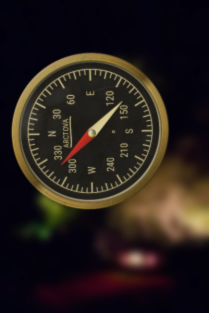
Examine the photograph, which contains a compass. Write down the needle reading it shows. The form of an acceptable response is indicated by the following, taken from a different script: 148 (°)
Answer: 315 (°)
